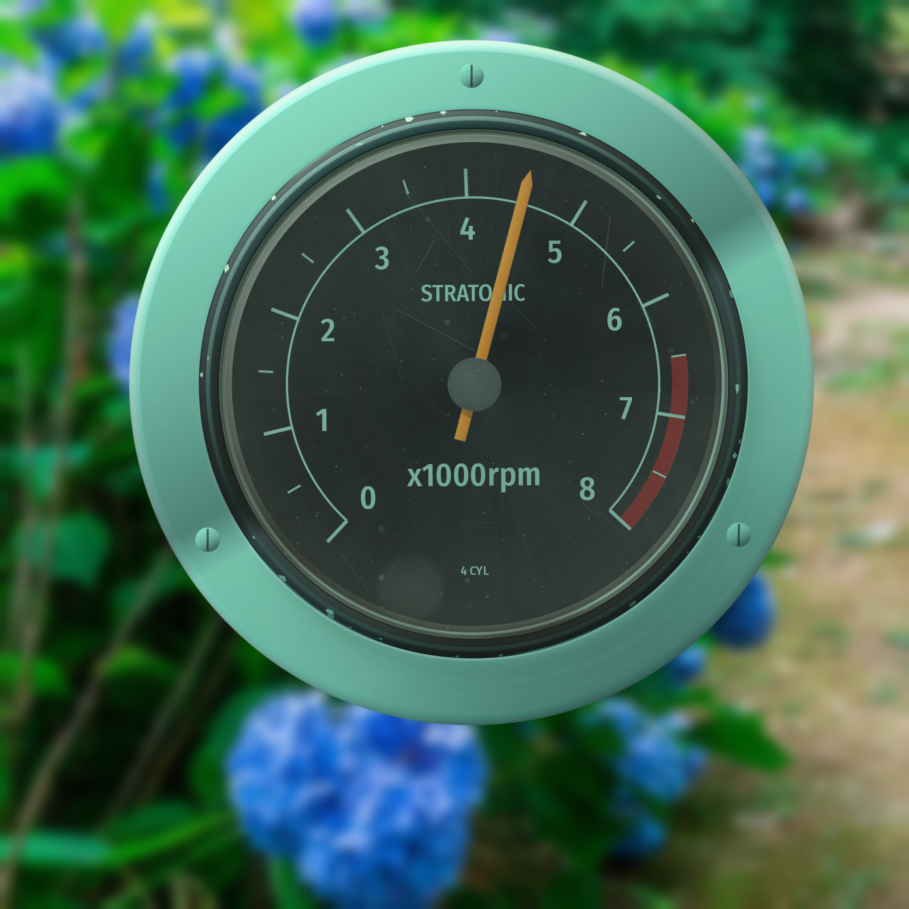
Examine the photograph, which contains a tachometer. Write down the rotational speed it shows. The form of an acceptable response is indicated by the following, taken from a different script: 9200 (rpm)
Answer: 4500 (rpm)
